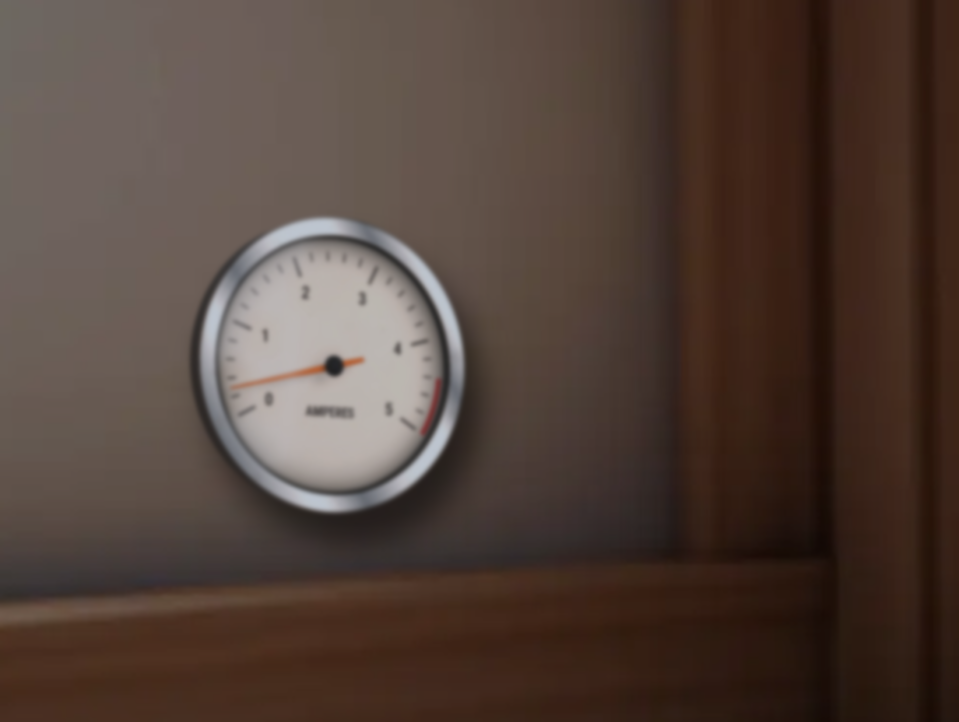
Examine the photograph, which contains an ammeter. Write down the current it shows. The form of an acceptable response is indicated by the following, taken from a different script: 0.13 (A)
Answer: 0.3 (A)
